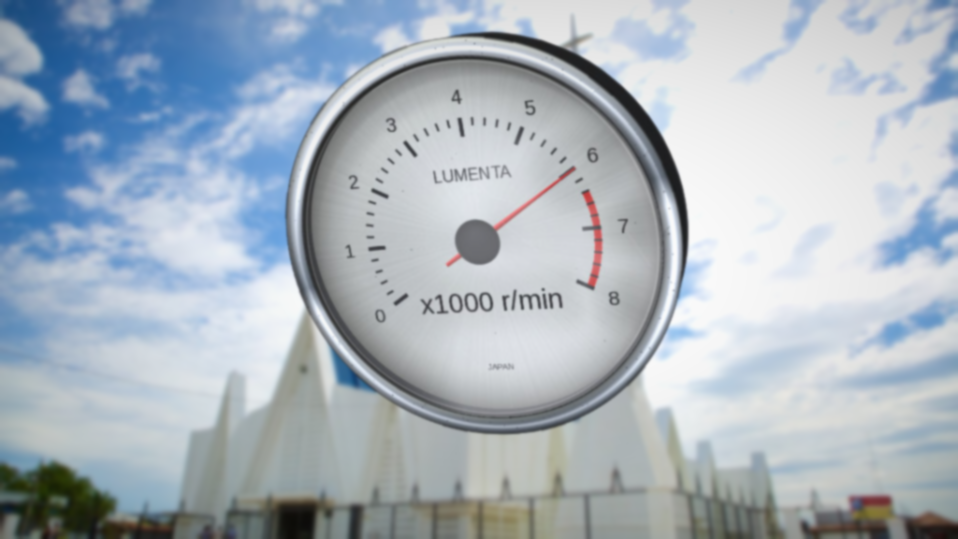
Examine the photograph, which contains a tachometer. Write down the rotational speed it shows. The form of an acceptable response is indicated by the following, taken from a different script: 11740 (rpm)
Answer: 6000 (rpm)
